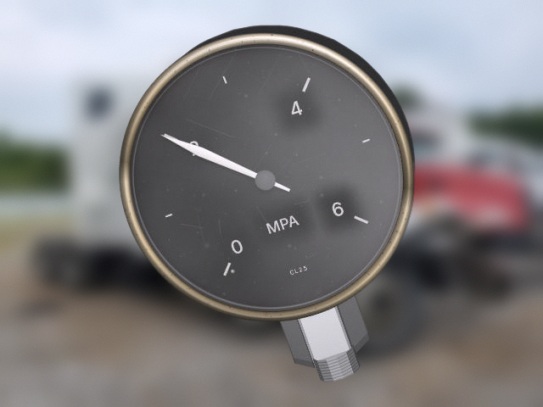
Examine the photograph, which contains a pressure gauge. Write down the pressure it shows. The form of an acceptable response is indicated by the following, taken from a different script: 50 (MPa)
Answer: 2 (MPa)
